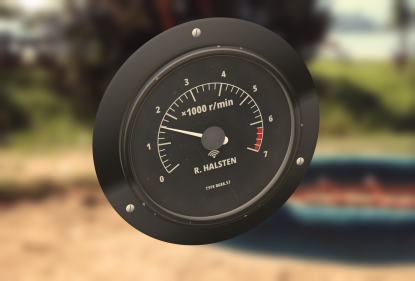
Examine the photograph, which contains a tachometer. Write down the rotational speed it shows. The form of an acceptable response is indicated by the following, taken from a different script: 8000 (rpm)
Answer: 1600 (rpm)
